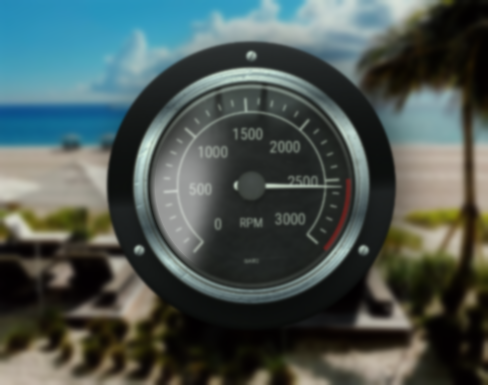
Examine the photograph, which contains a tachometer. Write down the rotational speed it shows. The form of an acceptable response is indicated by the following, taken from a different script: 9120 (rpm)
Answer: 2550 (rpm)
